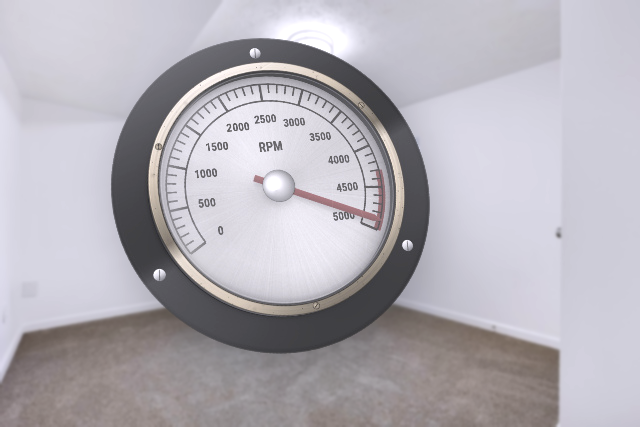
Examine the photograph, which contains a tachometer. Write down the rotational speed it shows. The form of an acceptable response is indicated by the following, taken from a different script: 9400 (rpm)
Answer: 4900 (rpm)
